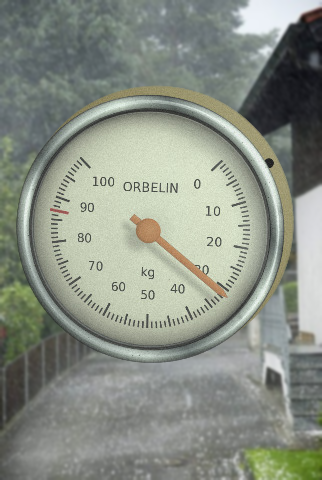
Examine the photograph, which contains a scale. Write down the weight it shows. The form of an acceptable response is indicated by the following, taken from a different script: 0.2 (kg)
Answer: 31 (kg)
